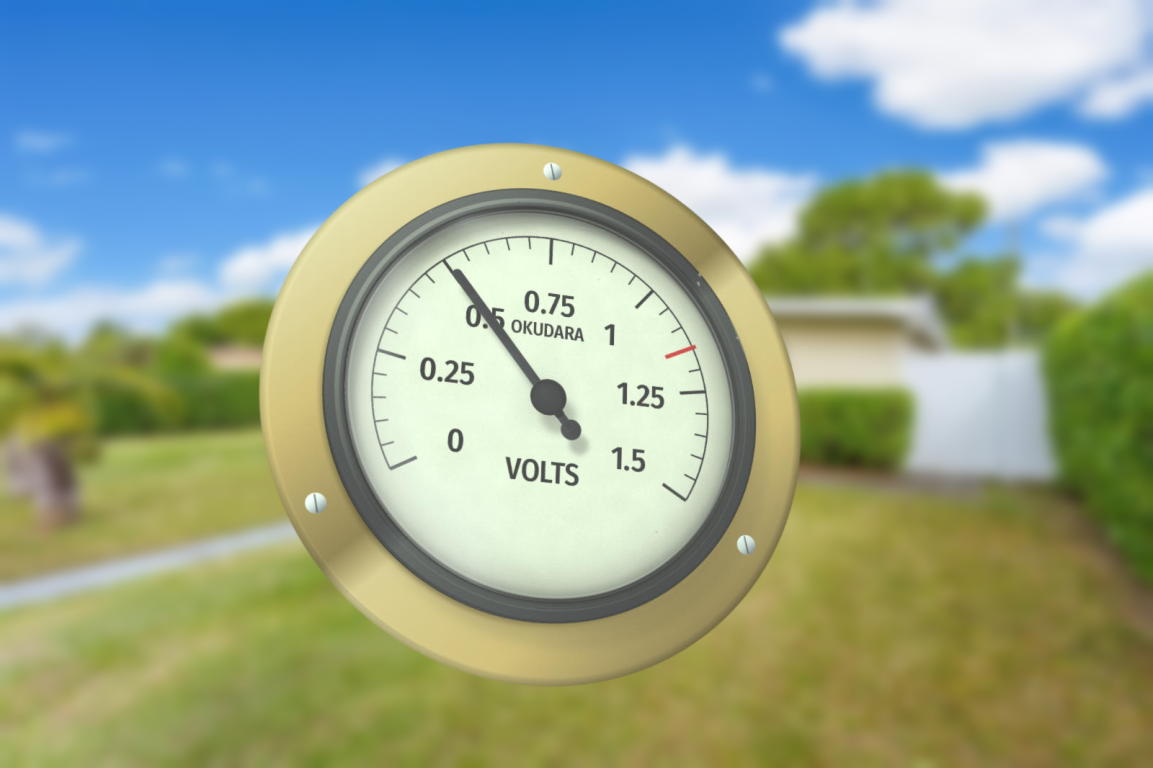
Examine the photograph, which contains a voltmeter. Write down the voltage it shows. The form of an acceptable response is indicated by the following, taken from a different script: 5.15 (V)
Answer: 0.5 (V)
